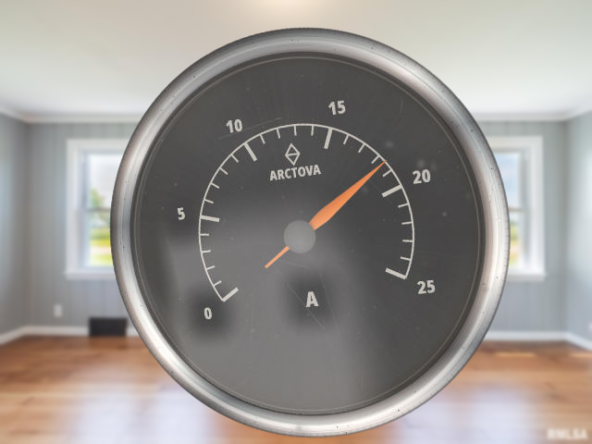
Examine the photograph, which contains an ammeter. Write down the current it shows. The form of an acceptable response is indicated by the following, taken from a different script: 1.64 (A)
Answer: 18.5 (A)
